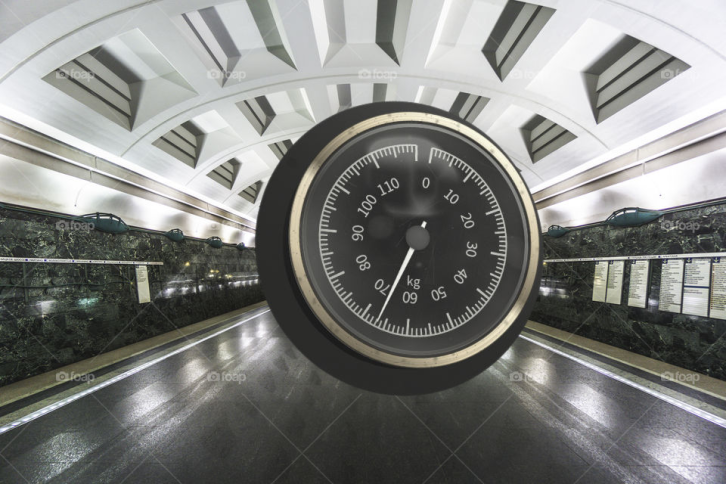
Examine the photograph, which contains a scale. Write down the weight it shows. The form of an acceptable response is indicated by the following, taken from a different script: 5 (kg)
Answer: 67 (kg)
